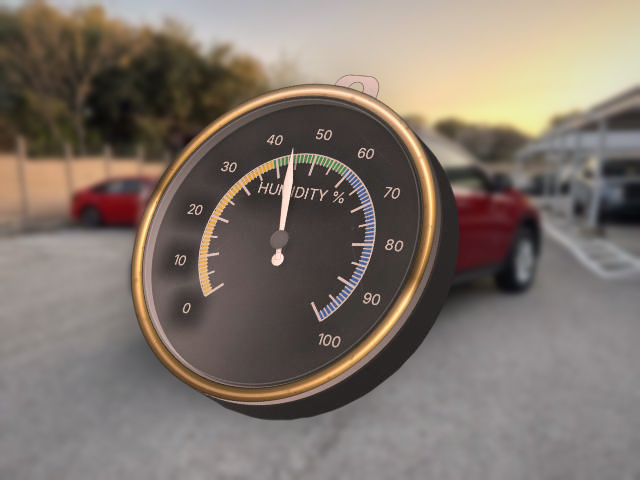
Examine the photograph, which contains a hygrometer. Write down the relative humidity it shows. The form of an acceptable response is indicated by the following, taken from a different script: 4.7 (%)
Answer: 45 (%)
